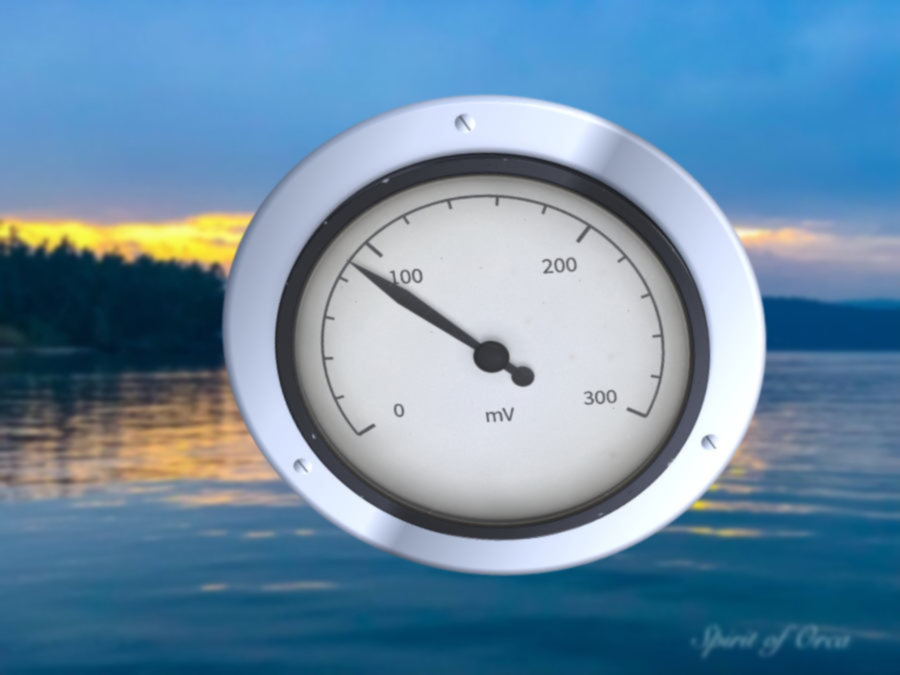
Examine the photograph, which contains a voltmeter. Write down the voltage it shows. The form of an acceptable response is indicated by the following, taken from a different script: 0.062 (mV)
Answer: 90 (mV)
